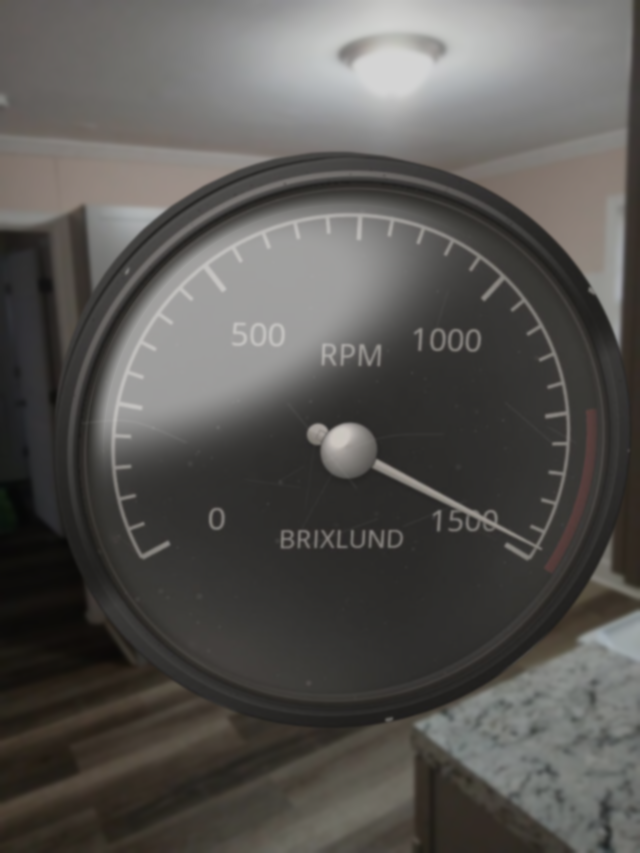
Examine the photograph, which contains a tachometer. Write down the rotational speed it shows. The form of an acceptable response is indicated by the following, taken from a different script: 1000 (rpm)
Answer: 1475 (rpm)
